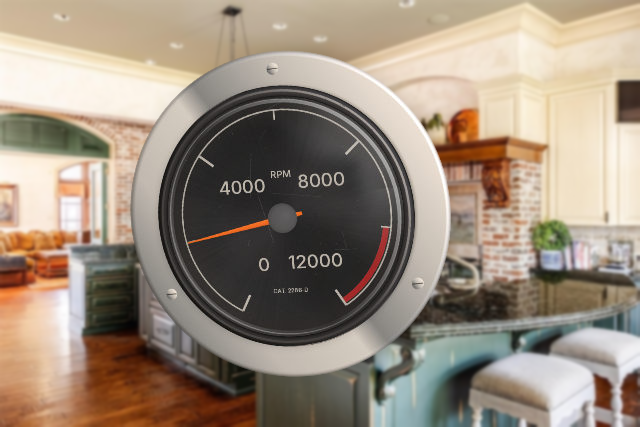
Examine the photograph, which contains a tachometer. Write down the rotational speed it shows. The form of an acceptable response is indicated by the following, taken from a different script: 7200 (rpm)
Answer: 2000 (rpm)
